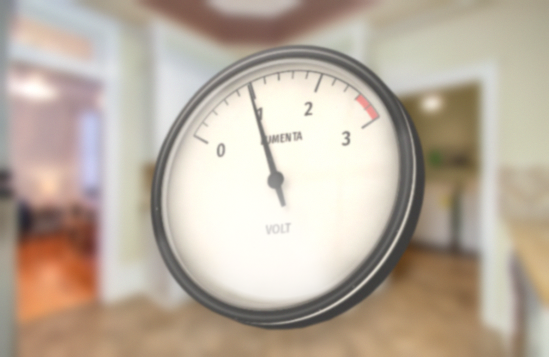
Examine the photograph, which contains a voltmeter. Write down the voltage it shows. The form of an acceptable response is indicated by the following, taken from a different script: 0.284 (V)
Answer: 1 (V)
